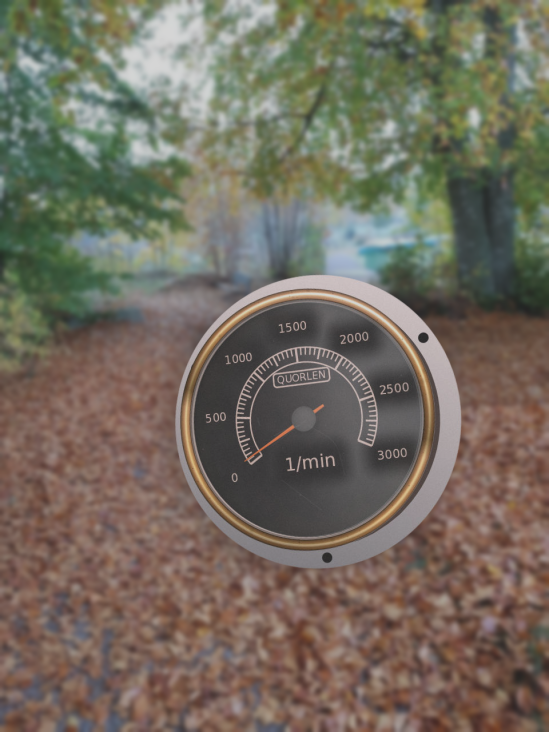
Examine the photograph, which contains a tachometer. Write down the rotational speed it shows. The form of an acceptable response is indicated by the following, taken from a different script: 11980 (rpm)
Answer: 50 (rpm)
